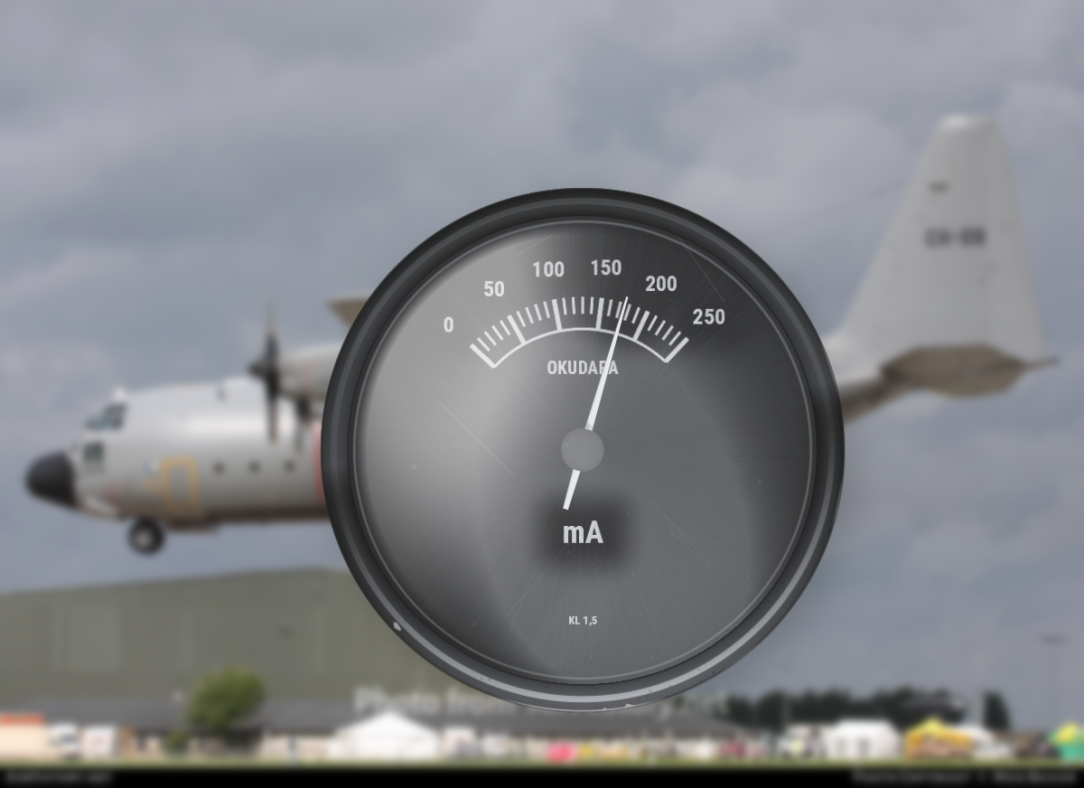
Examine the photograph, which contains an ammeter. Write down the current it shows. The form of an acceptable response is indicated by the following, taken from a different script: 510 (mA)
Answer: 175 (mA)
